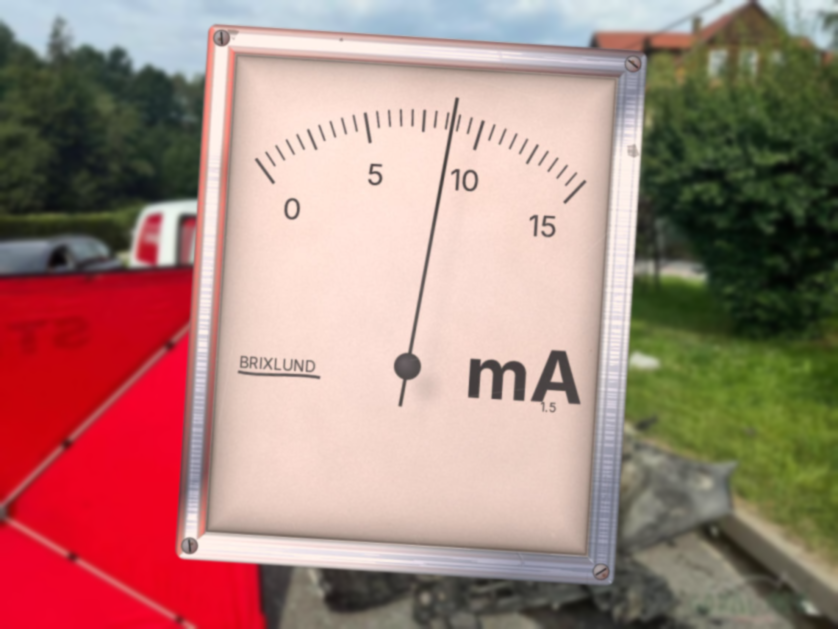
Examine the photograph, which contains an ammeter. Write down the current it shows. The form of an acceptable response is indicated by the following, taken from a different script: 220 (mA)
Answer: 8.75 (mA)
